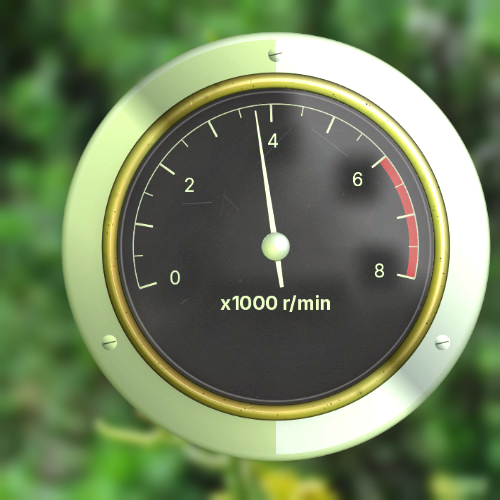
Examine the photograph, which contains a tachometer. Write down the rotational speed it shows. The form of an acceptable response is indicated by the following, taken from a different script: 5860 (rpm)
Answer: 3750 (rpm)
